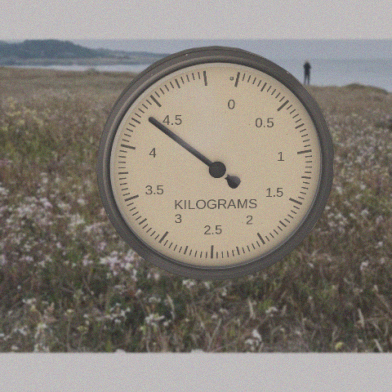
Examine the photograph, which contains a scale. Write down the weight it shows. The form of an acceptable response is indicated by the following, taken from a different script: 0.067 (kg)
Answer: 4.35 (kg)
